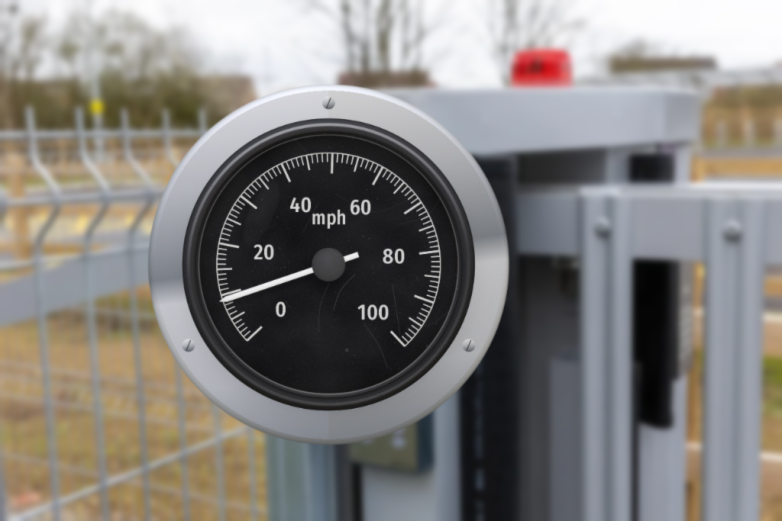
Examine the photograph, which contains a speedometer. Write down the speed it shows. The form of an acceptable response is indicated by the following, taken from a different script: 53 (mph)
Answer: 9 (mph)
